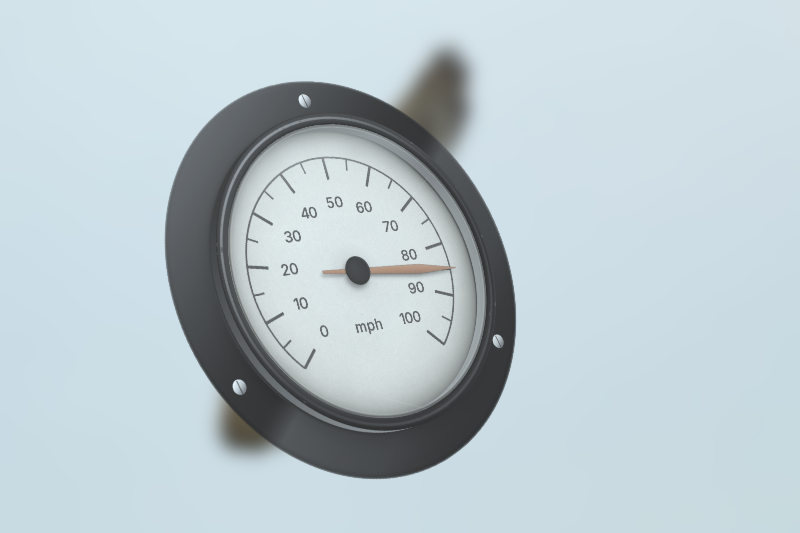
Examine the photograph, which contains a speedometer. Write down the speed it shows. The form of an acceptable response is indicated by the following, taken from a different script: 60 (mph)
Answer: 85 (mph)
